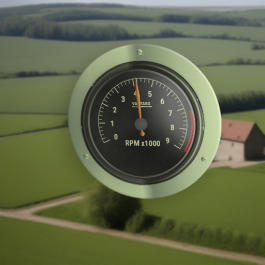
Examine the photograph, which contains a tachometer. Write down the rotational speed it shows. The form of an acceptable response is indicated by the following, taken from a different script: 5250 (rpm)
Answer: 4200 (rpm)
